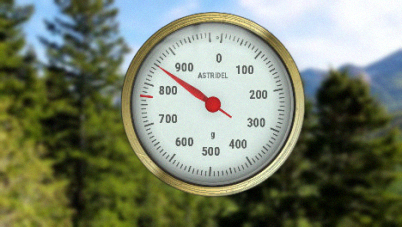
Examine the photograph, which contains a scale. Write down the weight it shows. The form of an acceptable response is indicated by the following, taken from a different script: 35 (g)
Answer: 850 (g)
